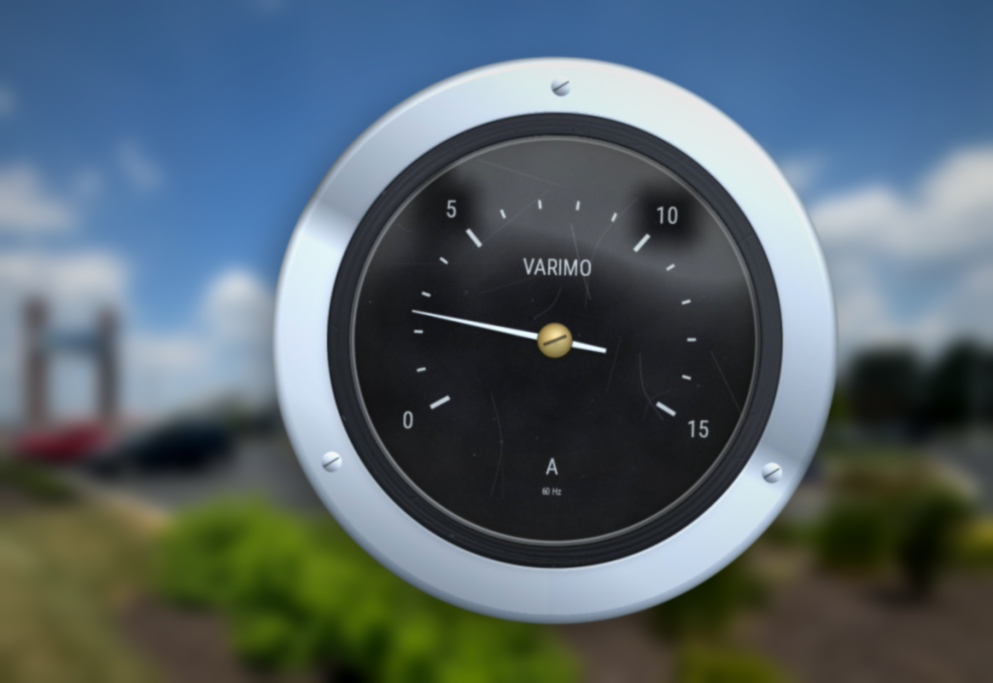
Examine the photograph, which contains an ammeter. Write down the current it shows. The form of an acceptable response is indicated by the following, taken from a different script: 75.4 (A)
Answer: 2.5 (A)
